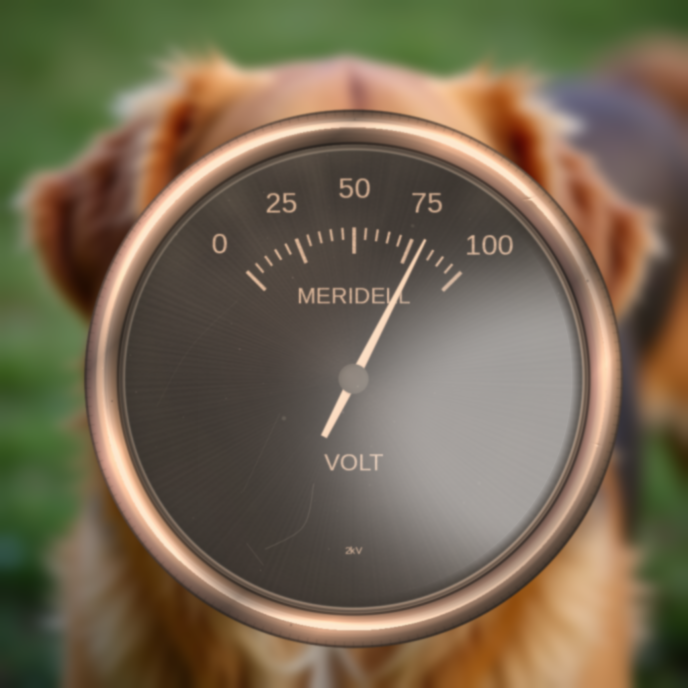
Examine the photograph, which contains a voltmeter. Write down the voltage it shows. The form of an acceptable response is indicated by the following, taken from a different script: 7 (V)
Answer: 80 (V)
